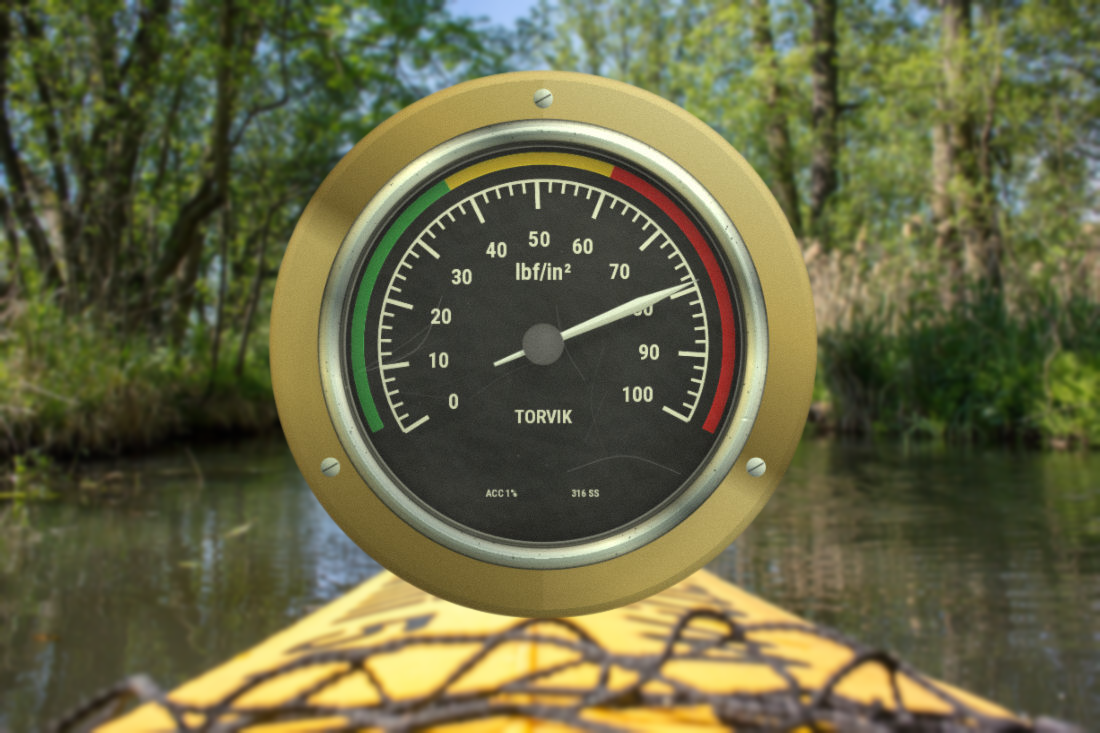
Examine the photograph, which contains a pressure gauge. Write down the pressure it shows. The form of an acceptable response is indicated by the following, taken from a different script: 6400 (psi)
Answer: 79 (psi)
